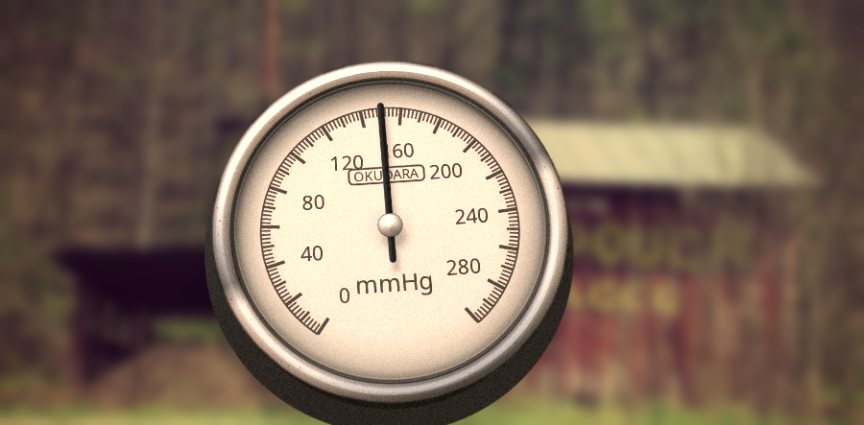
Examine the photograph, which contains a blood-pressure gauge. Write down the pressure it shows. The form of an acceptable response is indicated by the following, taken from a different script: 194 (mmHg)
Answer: 150 (mmHg)
